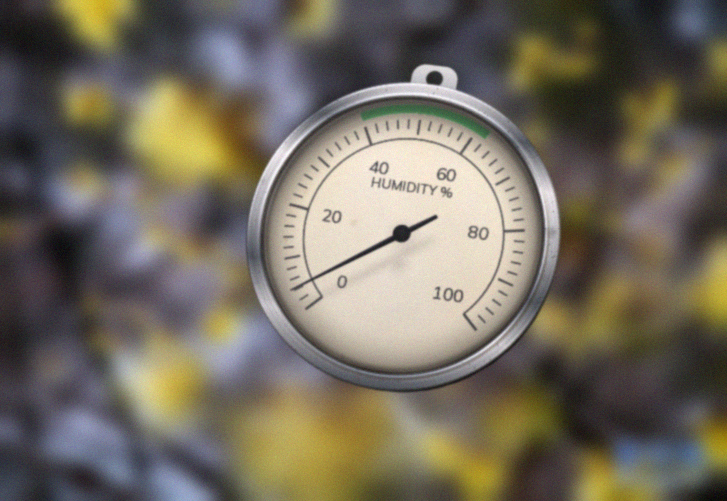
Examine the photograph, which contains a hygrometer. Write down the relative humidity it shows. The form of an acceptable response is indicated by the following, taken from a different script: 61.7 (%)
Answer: 4 (%)
